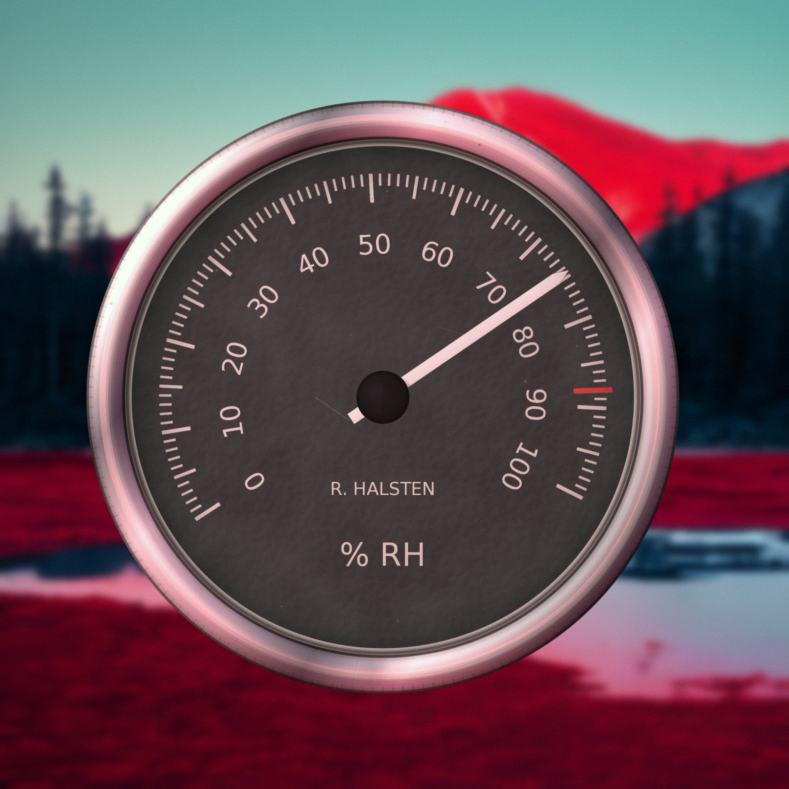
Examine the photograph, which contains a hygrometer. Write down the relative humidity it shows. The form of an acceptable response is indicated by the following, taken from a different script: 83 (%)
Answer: 74.5 (%)
